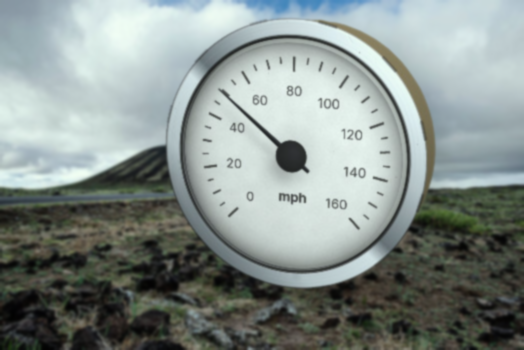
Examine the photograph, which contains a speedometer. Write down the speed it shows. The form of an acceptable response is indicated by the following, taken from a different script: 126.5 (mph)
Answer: 50 (mph)
